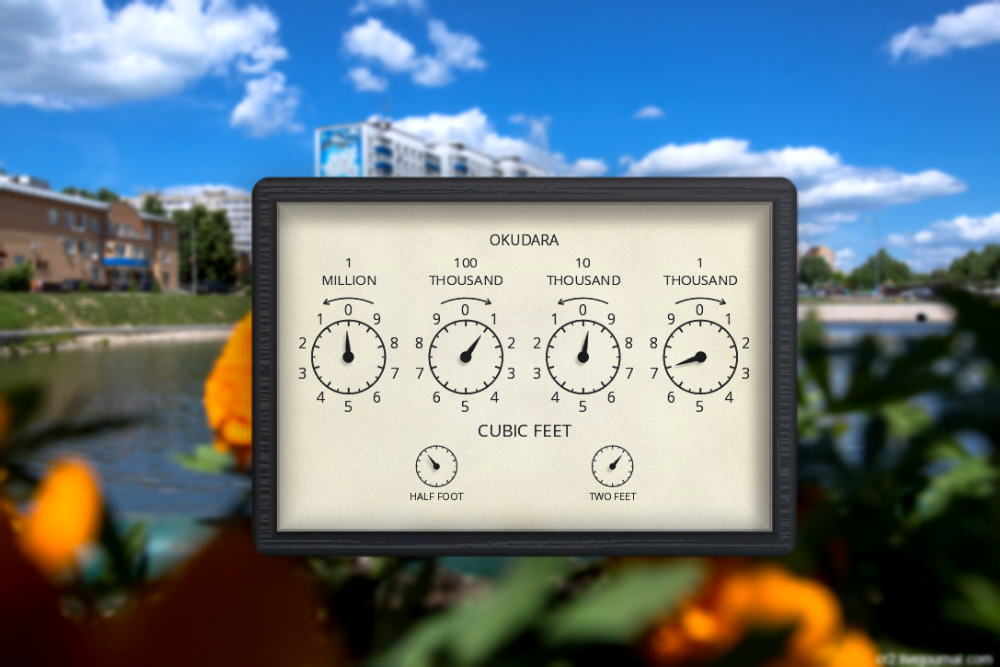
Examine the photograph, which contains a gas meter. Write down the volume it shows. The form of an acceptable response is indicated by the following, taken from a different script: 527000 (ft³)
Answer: 9700 (ft³)
